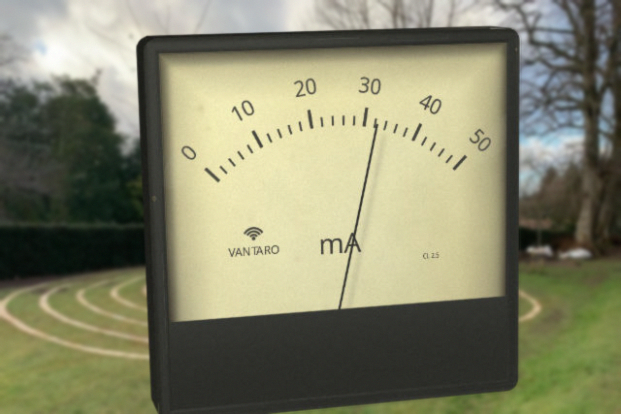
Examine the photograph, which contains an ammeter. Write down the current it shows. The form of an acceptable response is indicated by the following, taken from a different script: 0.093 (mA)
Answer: 32 (mA)
